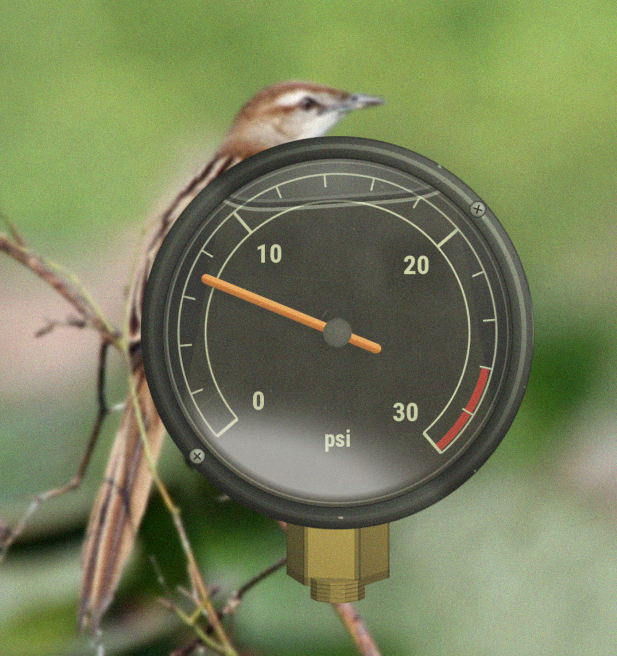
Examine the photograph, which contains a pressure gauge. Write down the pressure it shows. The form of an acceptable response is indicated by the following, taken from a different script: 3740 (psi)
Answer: 7 (psi)
